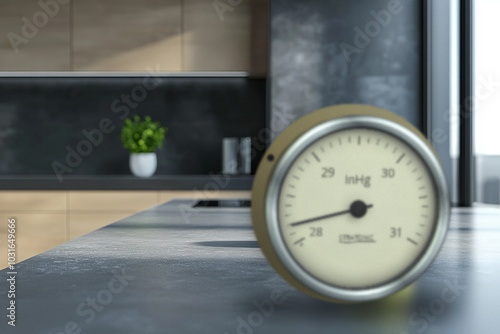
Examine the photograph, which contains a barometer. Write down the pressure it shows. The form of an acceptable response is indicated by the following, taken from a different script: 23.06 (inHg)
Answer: 28.2 (inHg)
